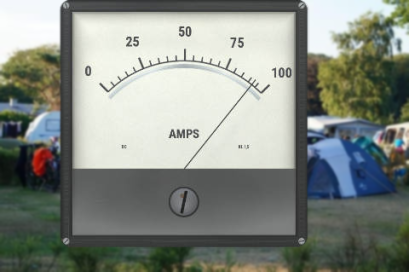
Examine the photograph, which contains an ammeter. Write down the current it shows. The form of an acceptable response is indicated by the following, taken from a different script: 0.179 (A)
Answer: 92.5 (A)
